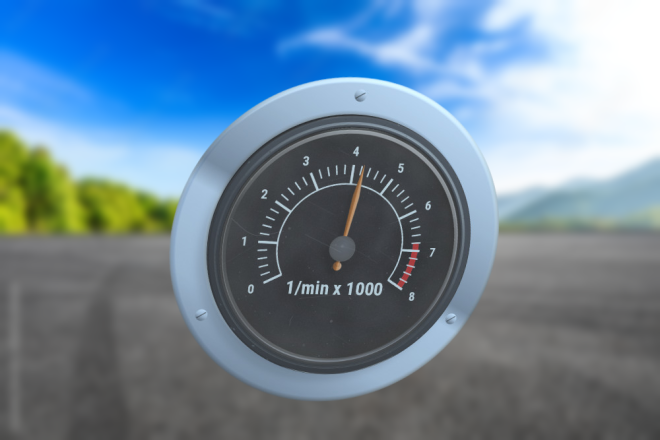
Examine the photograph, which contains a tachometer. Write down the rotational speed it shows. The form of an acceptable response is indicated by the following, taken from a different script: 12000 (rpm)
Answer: 4200 (rpm)
